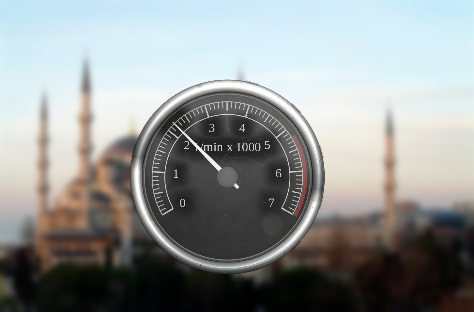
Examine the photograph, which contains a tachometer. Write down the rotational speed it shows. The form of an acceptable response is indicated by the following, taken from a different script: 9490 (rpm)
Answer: 2200 (rpm)
